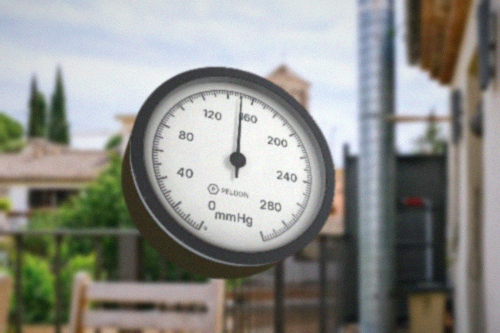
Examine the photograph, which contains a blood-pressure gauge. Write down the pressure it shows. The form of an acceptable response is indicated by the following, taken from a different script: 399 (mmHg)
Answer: 150 (mmHg)
